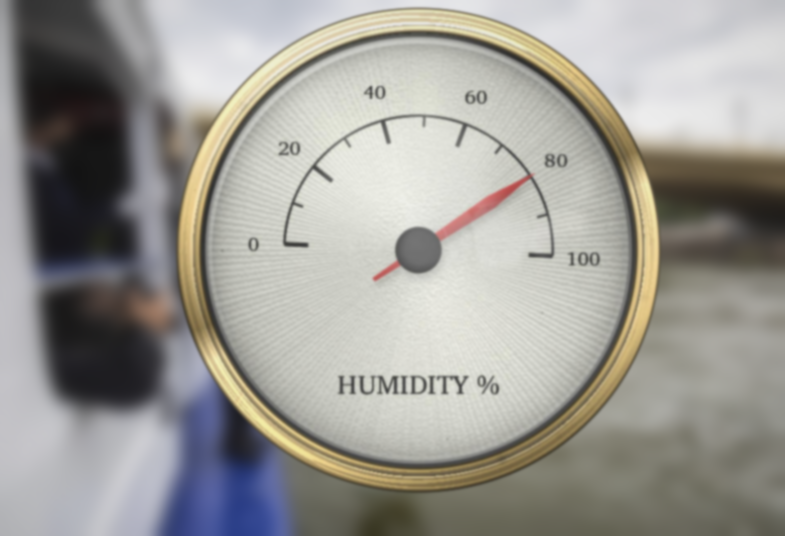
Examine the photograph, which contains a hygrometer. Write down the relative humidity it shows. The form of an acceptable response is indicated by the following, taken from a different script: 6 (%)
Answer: 80 (%)
